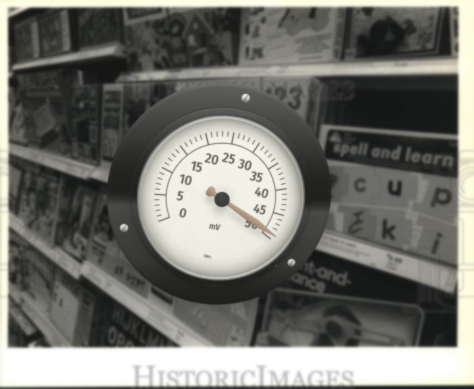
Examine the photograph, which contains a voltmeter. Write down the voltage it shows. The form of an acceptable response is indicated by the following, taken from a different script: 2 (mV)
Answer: 49 (mV)
